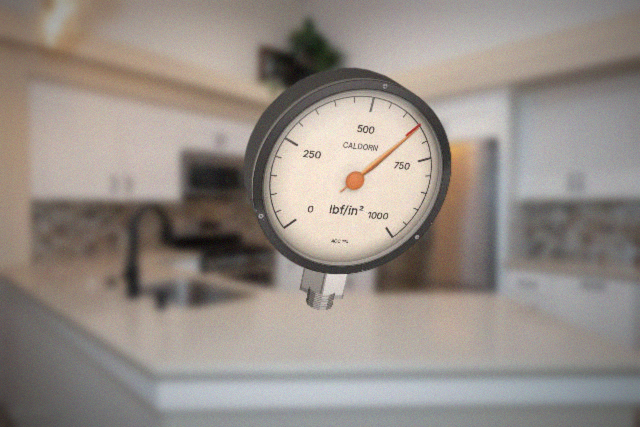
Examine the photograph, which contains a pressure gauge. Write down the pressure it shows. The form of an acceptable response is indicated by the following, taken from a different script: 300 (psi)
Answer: 650 (psi)
